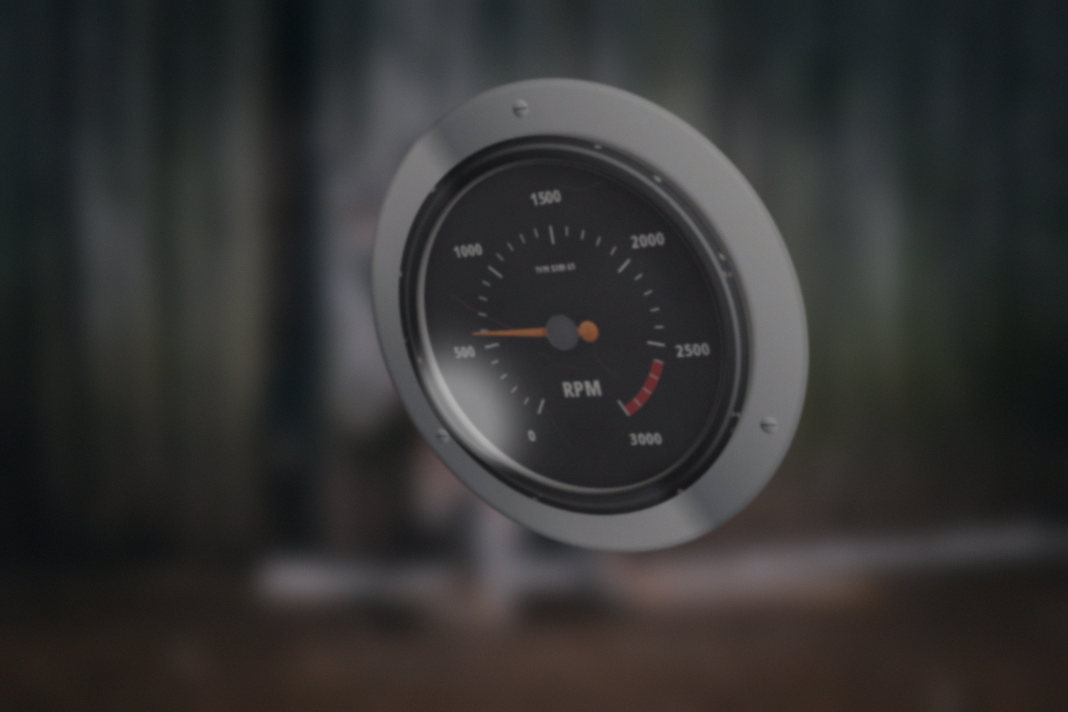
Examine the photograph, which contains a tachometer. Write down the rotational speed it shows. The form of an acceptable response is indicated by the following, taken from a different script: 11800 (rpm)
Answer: 600 (rpm)
